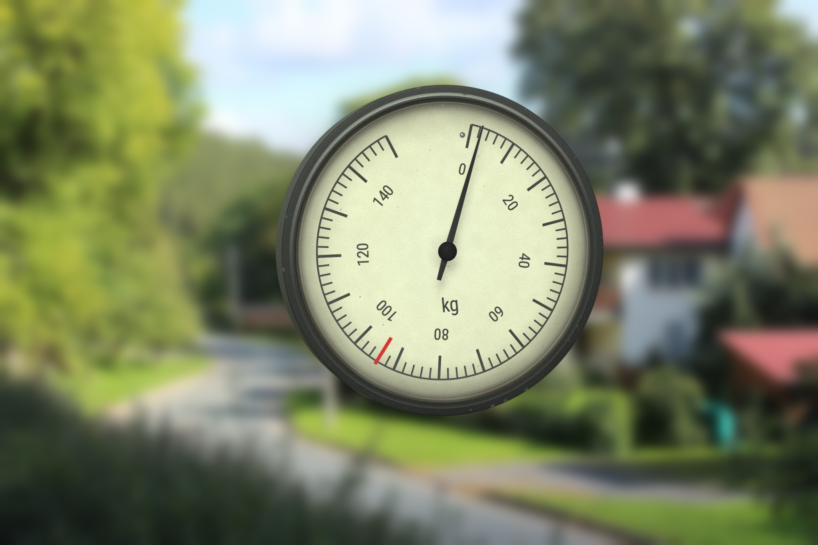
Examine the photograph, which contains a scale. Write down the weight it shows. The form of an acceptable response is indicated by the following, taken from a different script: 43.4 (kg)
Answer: 2 (kg)
